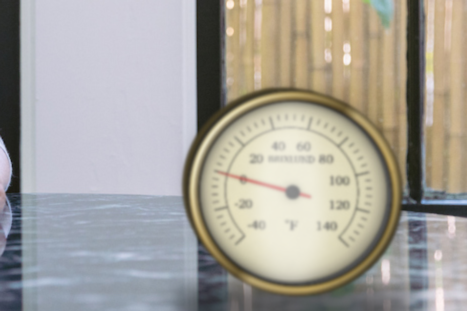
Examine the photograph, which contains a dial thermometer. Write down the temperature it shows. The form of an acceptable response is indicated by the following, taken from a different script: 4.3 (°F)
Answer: 0 (°F)
